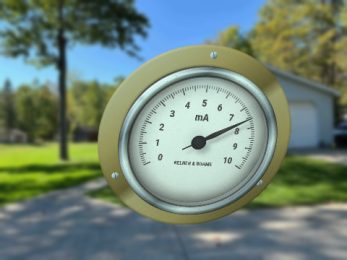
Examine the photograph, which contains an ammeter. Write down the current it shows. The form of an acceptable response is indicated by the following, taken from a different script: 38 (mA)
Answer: 7.5 (mA)
